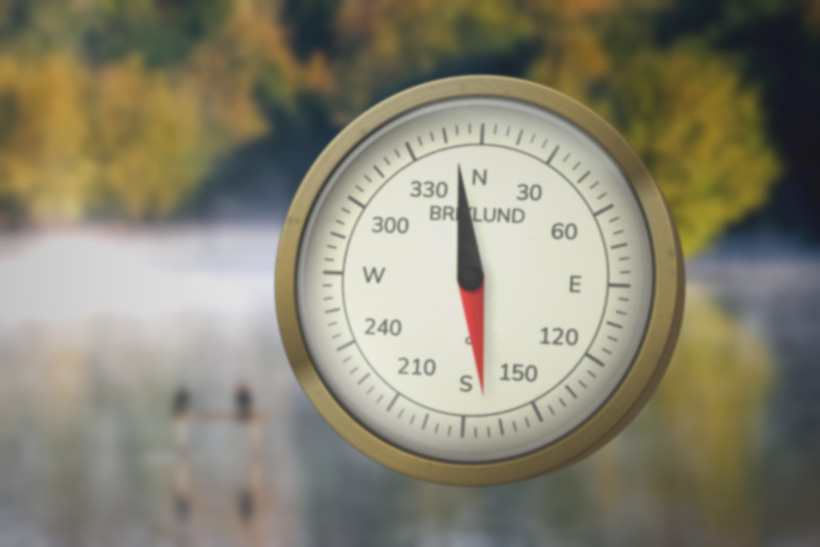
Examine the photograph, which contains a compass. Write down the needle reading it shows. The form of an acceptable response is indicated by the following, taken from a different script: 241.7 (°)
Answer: 170 (°)
